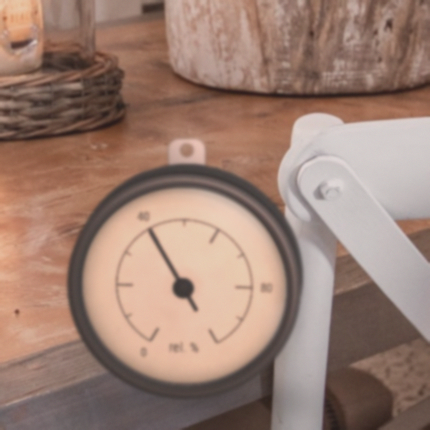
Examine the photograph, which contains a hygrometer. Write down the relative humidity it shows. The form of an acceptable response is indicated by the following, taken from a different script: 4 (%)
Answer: 40 (%)
